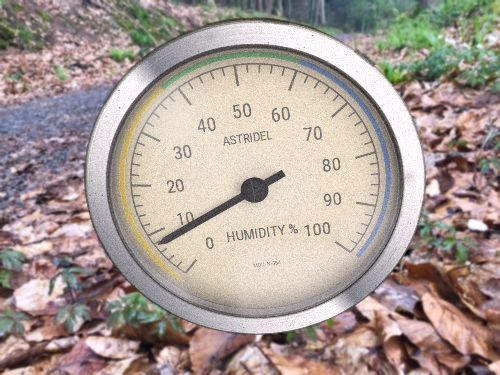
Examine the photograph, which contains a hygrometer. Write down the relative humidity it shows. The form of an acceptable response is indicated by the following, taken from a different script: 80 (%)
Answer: 8 (%)
